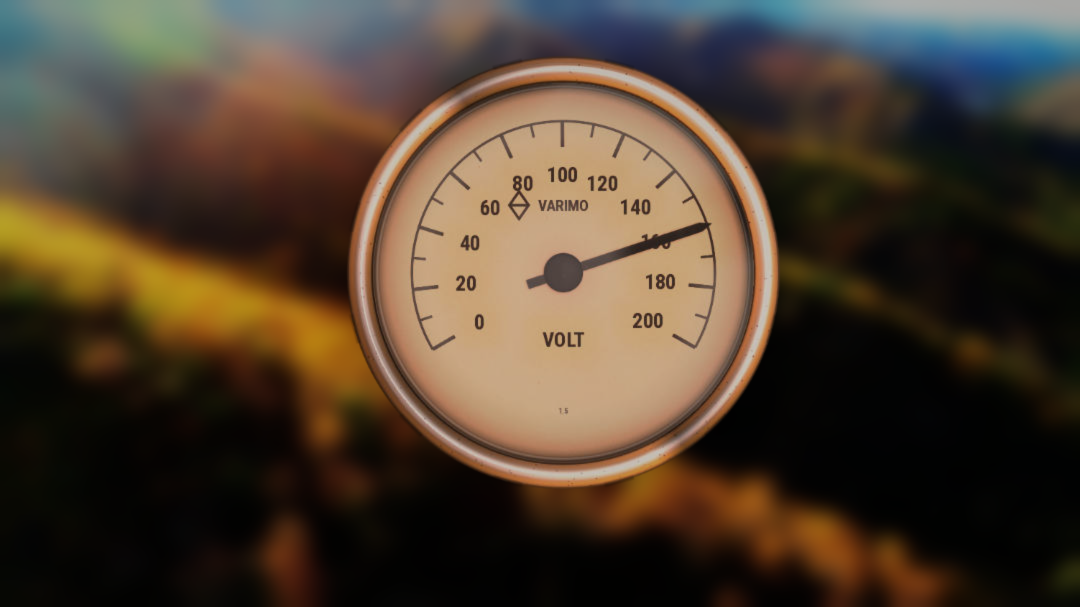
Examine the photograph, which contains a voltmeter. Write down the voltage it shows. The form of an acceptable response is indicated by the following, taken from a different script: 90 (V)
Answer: 160 (V)
